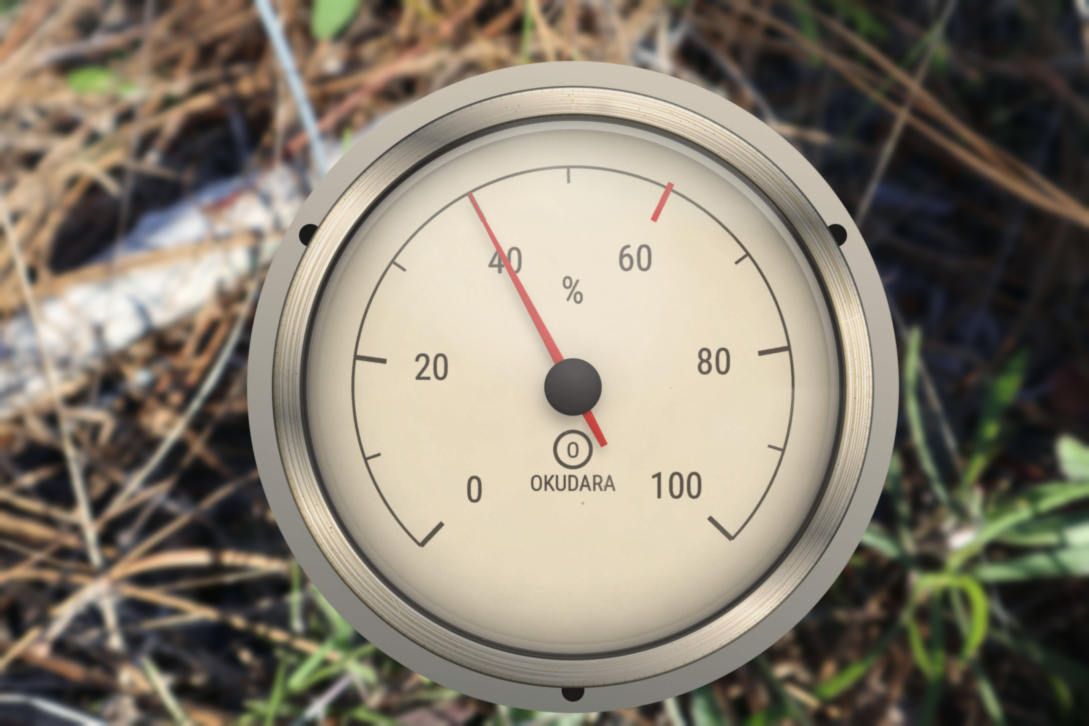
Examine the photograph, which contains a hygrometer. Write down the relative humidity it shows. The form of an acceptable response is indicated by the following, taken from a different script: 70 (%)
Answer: 40 (%)
